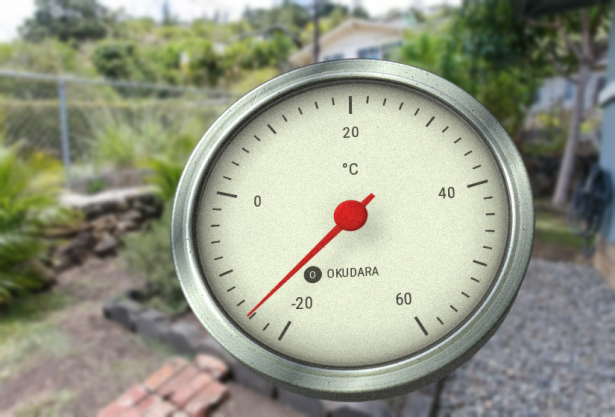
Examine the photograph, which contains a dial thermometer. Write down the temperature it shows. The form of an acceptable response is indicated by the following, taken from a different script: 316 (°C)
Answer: -16 (°C)
